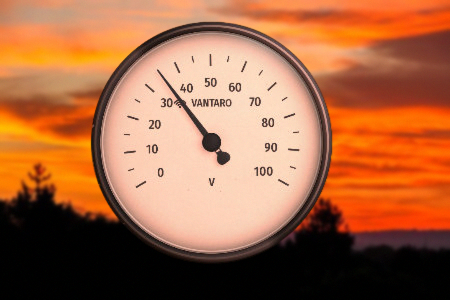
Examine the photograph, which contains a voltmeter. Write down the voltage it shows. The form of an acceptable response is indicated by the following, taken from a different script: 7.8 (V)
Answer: 35 (V)
